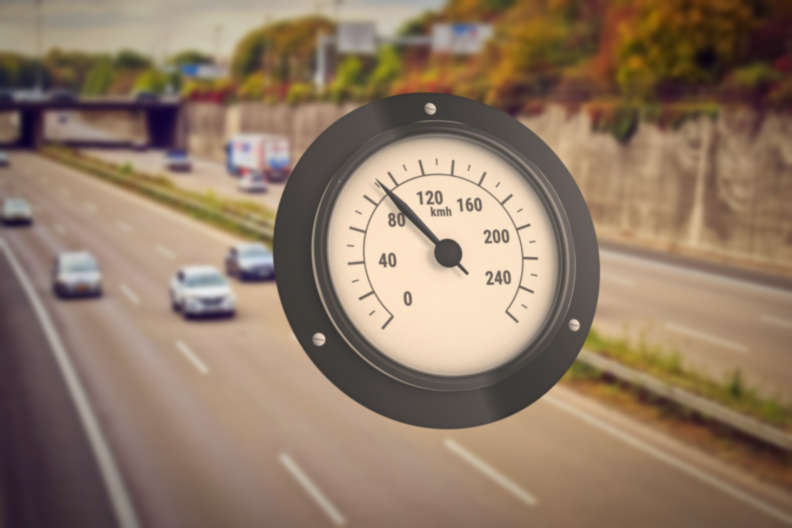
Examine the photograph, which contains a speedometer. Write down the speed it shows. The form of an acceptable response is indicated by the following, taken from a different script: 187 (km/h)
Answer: 90 (km/h)
